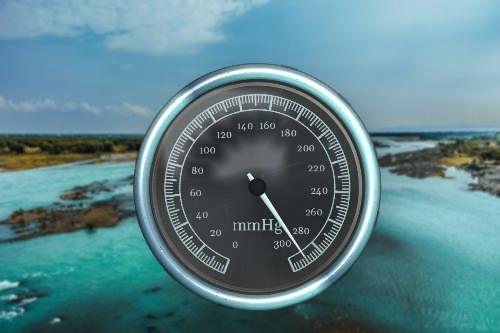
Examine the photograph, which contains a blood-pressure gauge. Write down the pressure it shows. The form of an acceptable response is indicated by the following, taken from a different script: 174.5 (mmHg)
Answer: 290 (mmHg)
